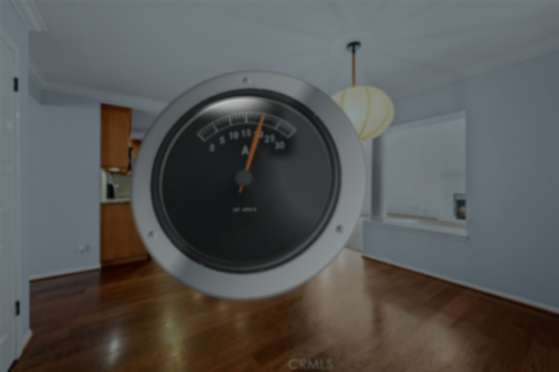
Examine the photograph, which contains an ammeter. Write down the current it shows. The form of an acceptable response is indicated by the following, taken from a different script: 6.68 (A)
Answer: 20 (A)
